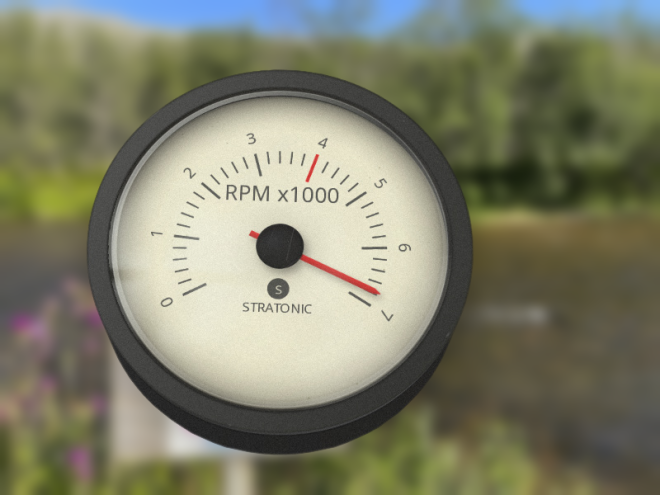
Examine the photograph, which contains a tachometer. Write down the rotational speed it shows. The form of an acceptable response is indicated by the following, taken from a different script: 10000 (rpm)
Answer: 6800 (rpm)
